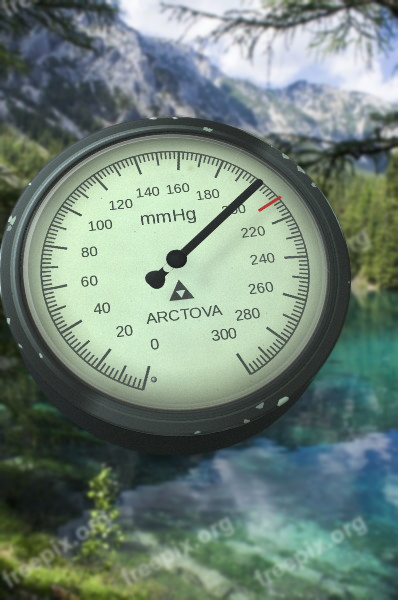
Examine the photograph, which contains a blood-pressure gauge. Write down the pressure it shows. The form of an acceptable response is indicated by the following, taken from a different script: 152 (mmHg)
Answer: 200 (mmHg)
